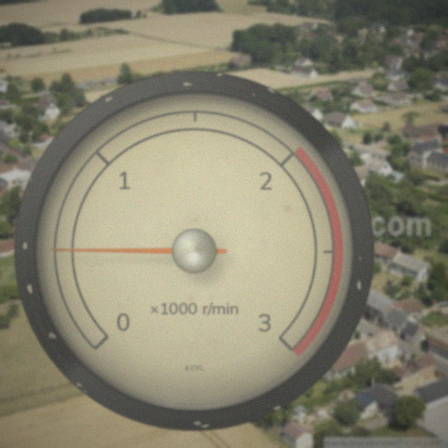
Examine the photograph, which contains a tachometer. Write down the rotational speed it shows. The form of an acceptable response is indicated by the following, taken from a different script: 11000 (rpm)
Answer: 500 (rpm)
